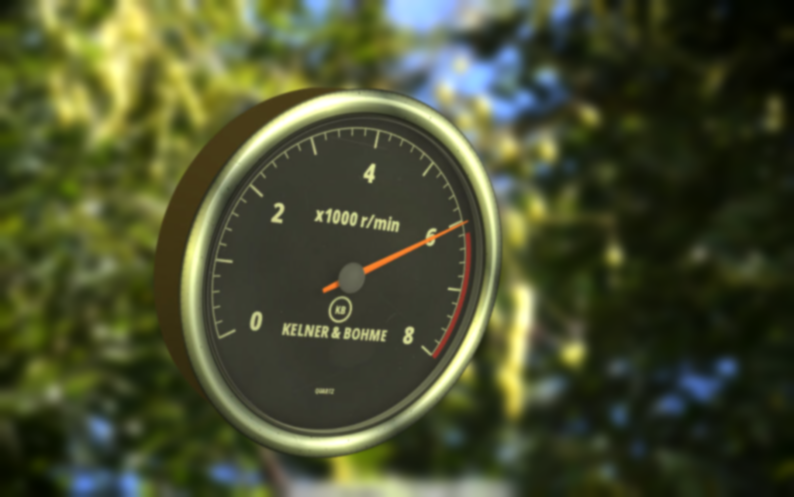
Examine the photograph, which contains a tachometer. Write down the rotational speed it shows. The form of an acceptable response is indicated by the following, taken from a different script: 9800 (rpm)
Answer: 6000 (rpm)
